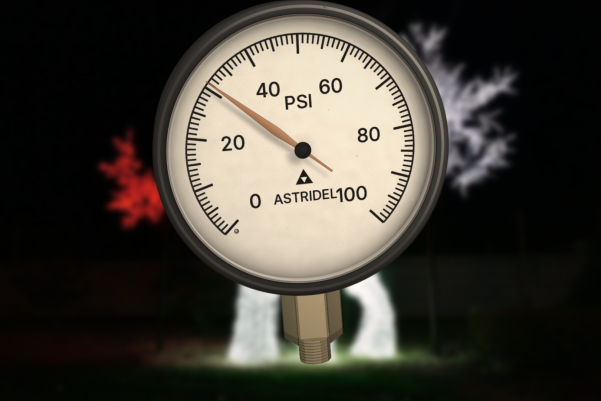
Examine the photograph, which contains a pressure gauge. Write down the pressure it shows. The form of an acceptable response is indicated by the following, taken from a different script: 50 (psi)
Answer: 31 (psi)
